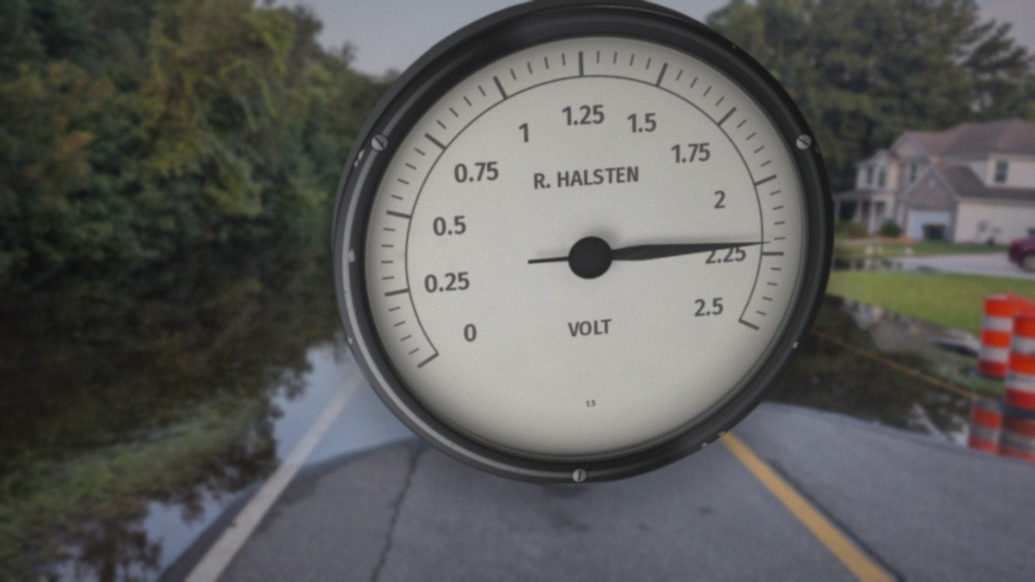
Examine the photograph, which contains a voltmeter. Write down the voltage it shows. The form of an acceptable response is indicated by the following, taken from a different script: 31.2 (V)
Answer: 2.2 (V)
